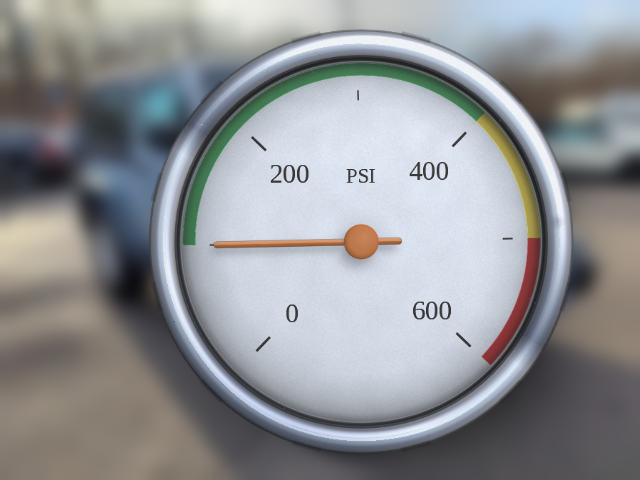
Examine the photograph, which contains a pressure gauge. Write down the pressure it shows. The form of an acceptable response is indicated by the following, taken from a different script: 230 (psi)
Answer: 100 (psi)
